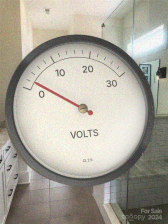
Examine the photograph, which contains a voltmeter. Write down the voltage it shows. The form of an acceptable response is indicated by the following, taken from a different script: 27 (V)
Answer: 2 (V)
